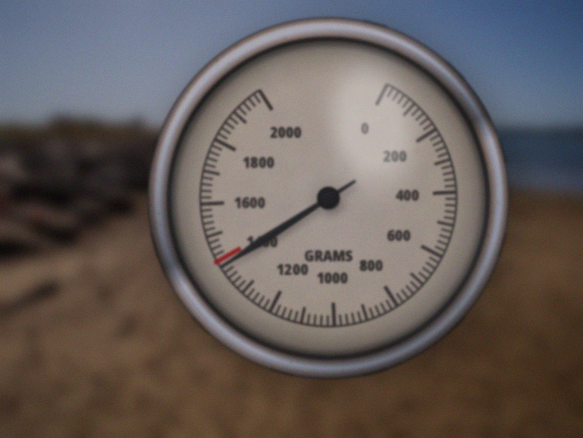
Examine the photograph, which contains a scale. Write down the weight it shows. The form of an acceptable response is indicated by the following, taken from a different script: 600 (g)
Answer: 1400 (g)
